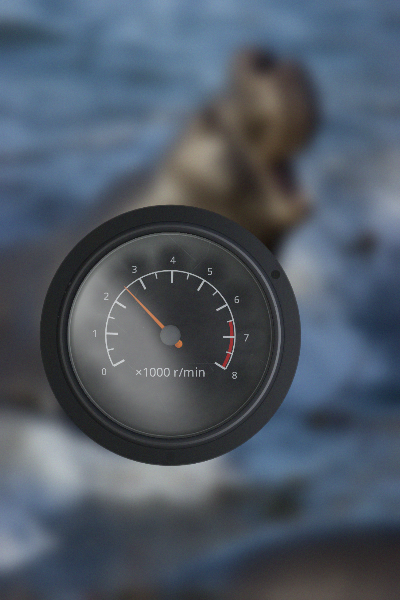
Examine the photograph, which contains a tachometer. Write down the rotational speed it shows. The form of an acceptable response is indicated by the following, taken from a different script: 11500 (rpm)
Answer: 2500 (rpm)
